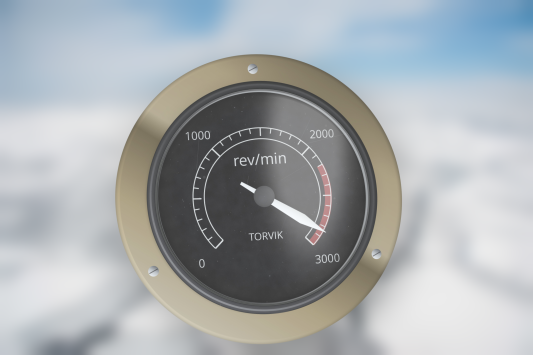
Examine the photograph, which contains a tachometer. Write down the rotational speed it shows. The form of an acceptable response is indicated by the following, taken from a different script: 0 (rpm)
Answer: 2850 (rpm)
